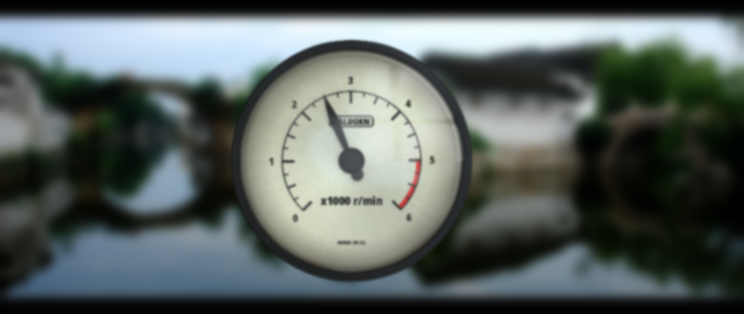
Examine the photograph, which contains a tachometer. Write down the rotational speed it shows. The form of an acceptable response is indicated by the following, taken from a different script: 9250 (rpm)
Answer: 2500 (rpm)
